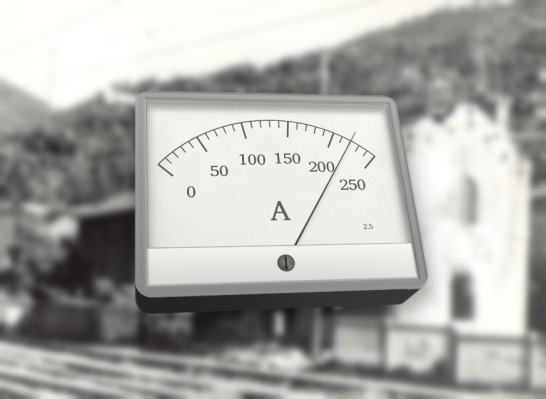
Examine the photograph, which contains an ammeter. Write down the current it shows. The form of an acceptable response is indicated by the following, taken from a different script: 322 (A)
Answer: 220 (A)
